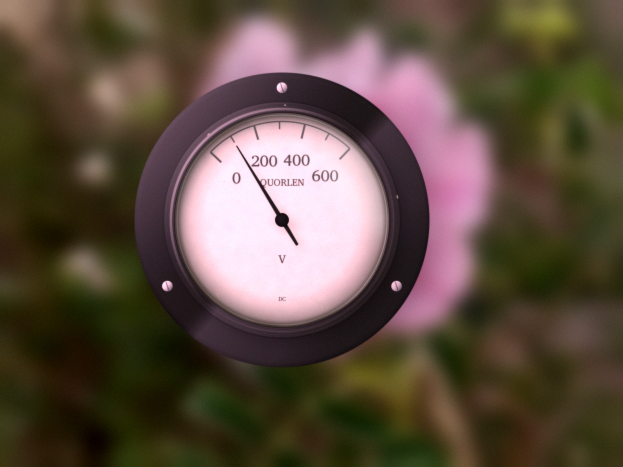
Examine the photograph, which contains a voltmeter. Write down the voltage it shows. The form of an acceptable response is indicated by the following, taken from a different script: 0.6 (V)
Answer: 100 (V)
